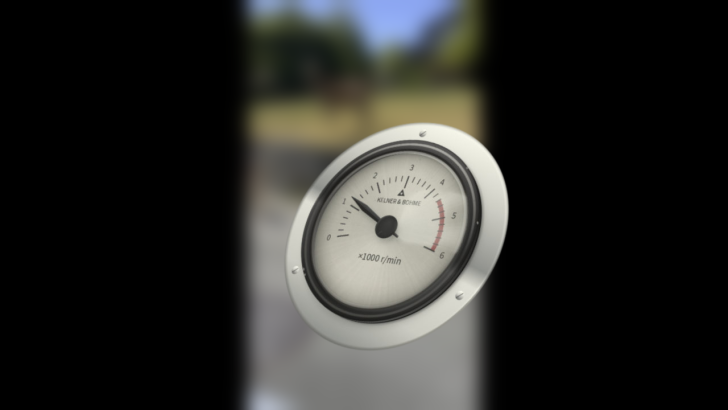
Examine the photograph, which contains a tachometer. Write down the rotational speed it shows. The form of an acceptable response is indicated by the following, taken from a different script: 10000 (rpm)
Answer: 1200 (rpm)
